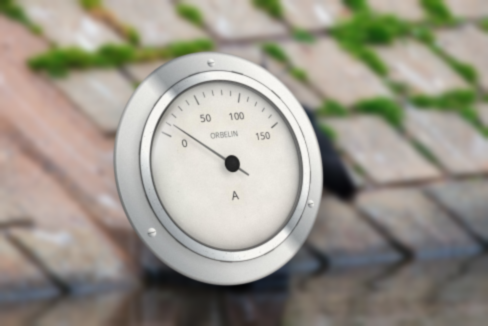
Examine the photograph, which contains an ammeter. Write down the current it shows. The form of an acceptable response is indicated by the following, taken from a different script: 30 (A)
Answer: 10 (A)
